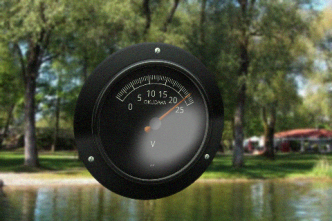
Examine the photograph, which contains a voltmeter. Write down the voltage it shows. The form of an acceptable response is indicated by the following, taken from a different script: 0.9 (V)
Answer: 22.5 (V)
